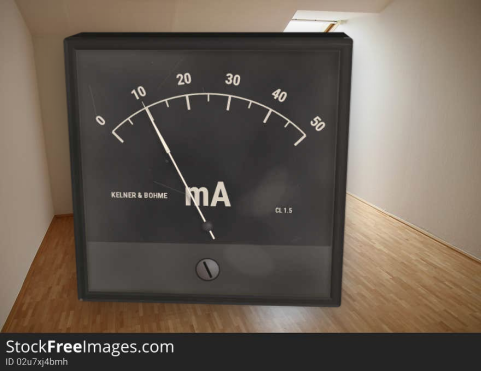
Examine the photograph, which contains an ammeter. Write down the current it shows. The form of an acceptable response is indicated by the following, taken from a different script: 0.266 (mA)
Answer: 10 (mA)
